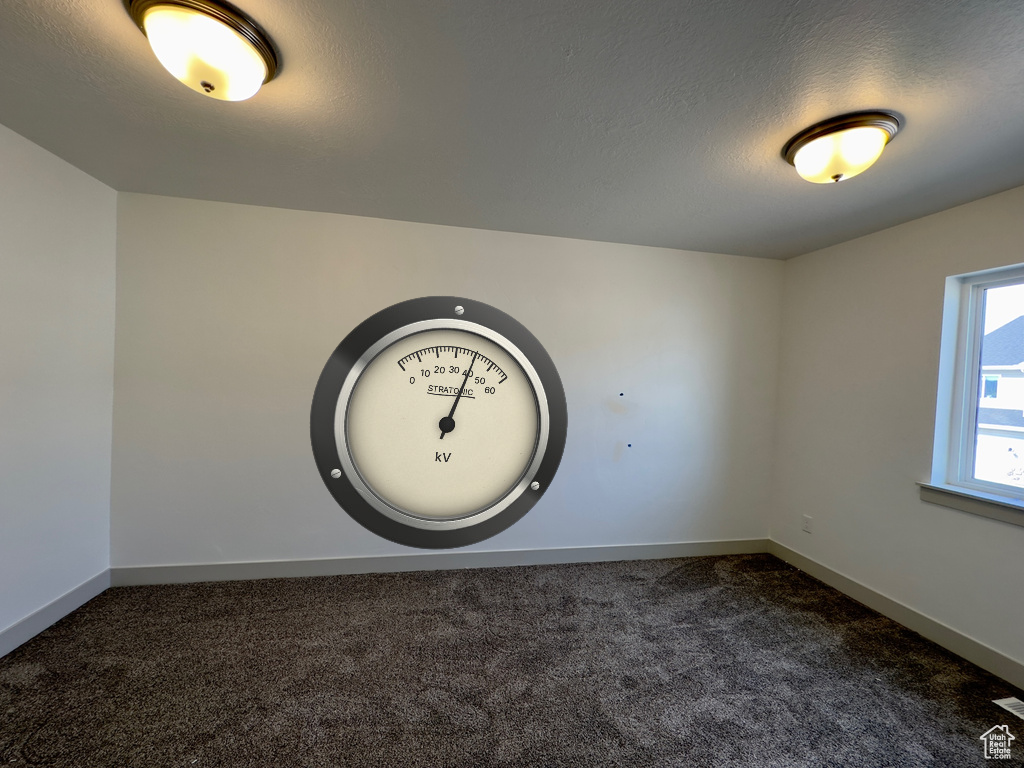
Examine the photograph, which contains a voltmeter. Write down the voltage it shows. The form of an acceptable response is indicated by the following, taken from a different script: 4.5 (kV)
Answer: 40 (kV)
